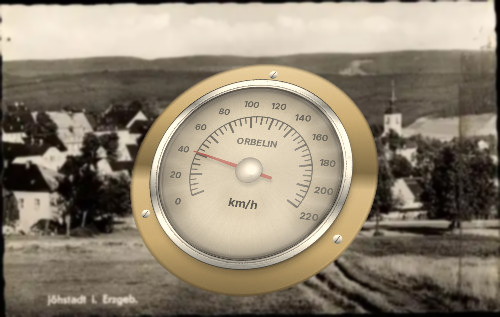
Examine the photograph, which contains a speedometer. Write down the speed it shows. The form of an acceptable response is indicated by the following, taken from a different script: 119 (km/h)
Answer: 40 (km/h)
